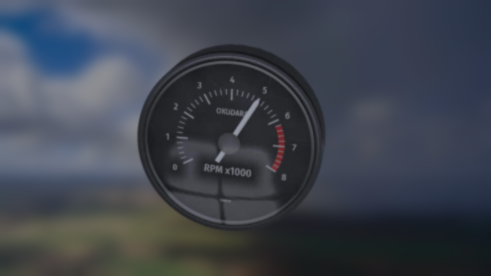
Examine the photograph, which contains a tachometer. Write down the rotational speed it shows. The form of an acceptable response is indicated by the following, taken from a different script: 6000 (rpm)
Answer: 5000 (rpm)
